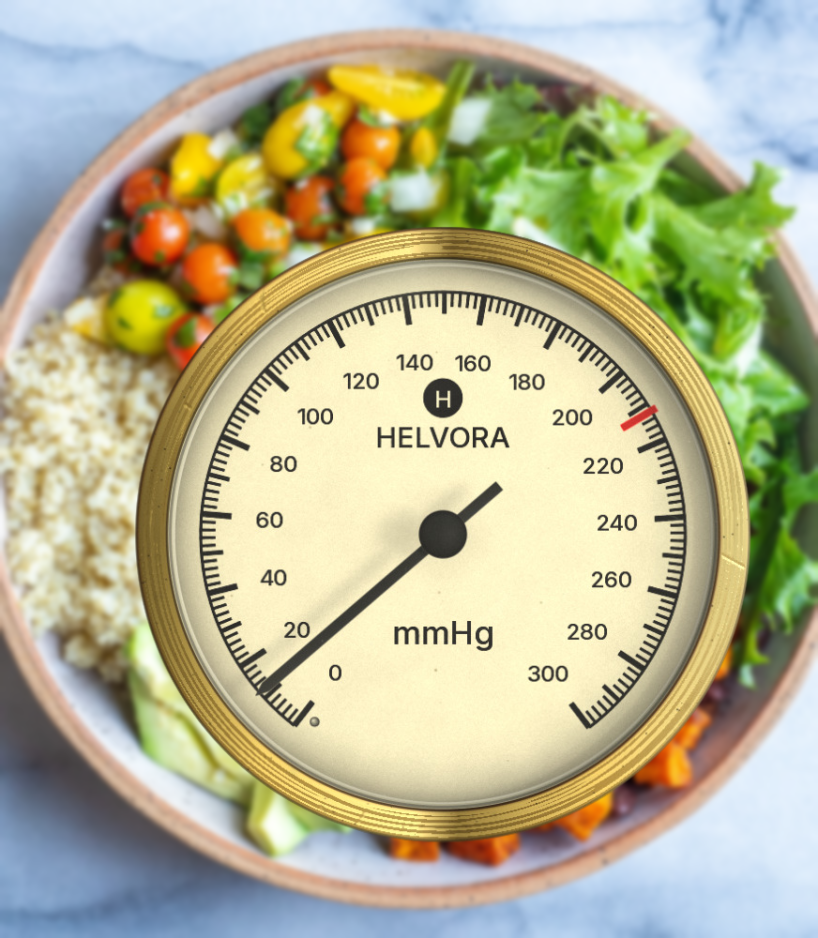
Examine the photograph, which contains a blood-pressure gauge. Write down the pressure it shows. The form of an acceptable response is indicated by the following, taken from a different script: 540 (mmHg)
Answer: 12 (mmHg)
